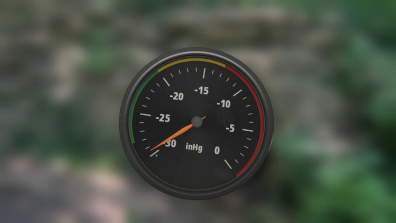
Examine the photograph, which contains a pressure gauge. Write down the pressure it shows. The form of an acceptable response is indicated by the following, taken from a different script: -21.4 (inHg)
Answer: -29.5 (inHg)
